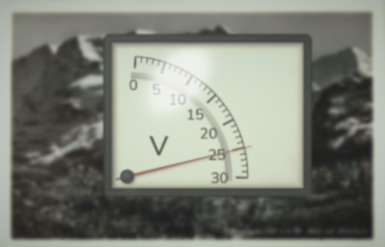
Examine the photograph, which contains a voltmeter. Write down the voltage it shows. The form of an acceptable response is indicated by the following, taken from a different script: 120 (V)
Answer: 25 (V)
